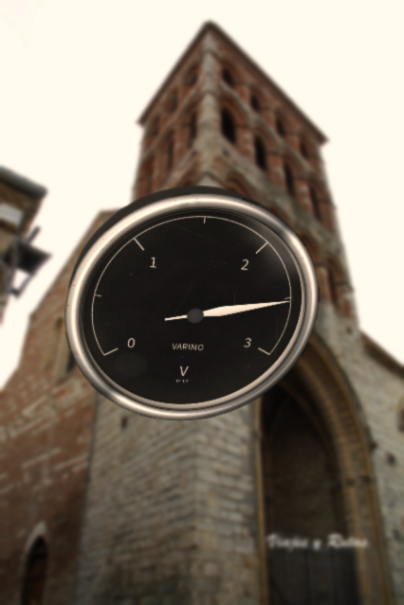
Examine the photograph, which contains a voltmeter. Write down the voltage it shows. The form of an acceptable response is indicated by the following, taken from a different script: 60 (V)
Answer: 2.5 (V)
